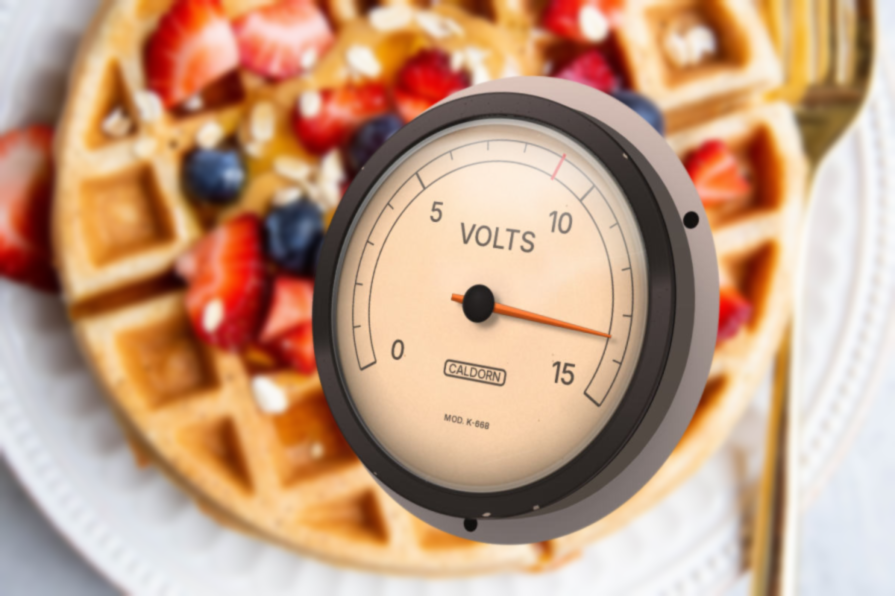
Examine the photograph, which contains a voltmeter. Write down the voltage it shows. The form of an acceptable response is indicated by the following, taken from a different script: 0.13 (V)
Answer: 13.5 (V)
